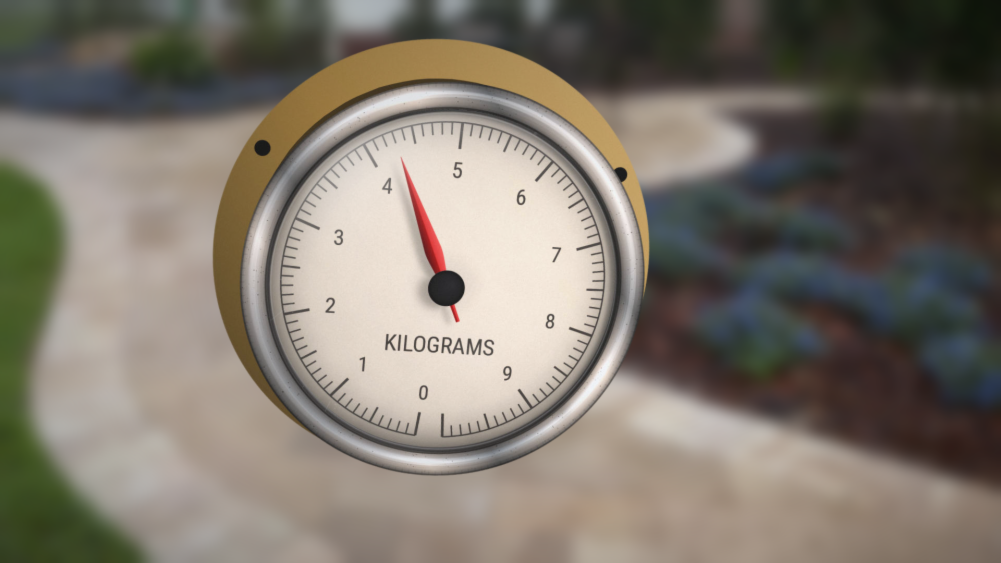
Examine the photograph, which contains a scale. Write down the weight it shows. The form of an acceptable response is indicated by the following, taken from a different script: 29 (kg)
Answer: 4.3 (kg)
